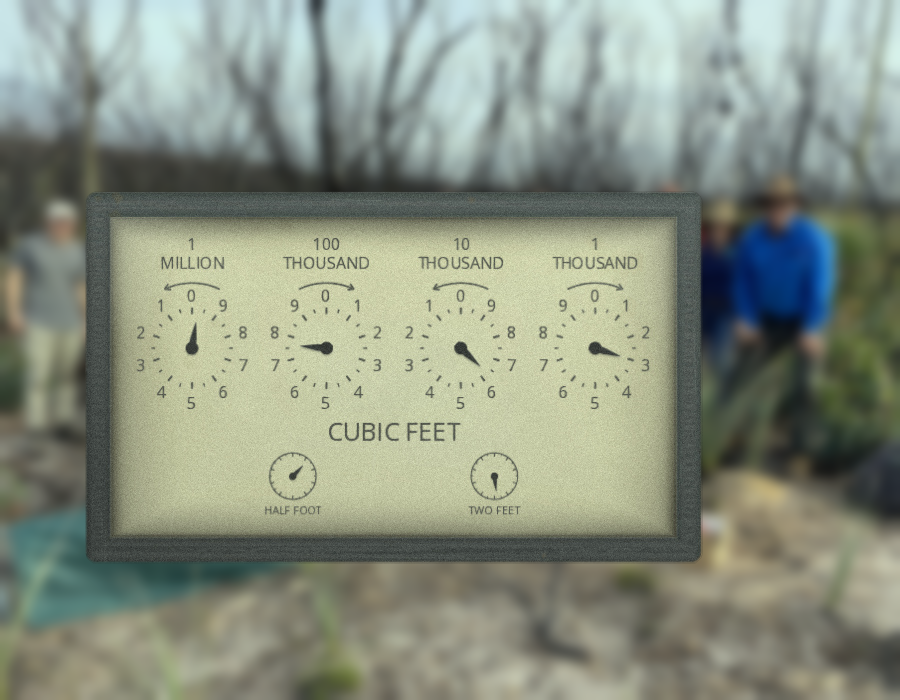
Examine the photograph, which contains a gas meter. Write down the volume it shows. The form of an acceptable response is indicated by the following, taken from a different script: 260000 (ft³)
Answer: 976300 (ft³)
